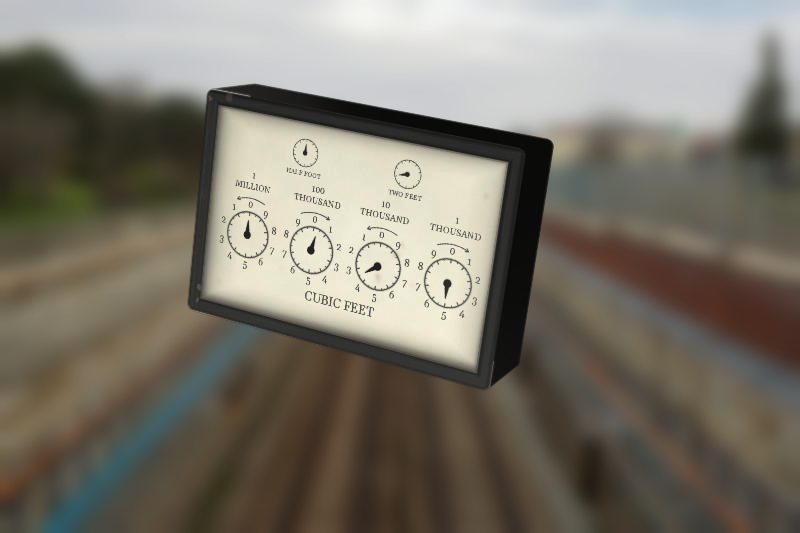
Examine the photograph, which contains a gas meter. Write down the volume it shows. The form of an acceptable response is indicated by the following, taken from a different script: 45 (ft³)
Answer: 3500 (ft³)
